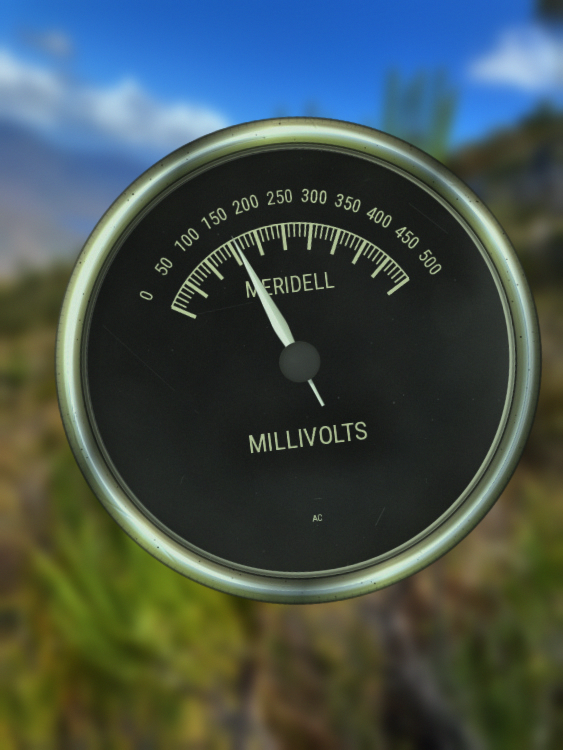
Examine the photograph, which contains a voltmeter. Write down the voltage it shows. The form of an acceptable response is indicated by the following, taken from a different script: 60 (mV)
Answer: 160 (mV)
